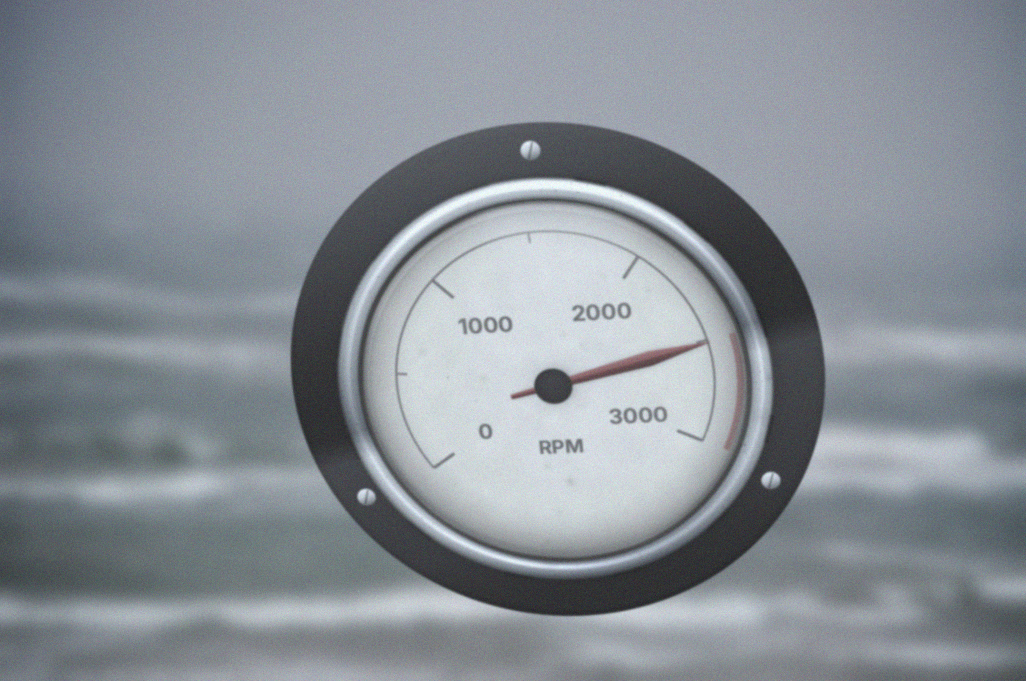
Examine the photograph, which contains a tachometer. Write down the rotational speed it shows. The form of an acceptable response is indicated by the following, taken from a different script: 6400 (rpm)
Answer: 2500 (rpm)
